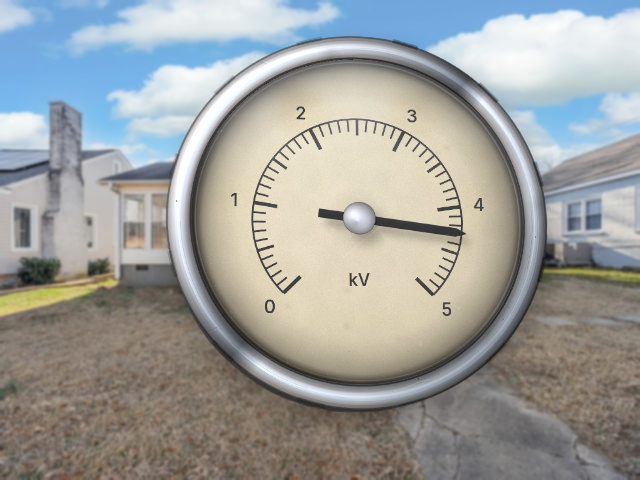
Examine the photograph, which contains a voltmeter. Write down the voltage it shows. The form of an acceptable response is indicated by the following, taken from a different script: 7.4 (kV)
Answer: 4.3 (kV)
